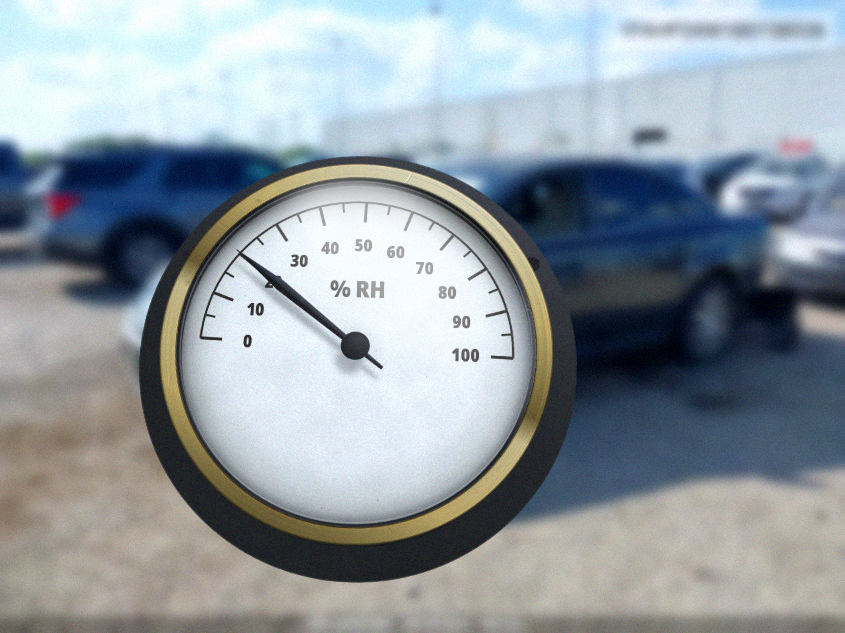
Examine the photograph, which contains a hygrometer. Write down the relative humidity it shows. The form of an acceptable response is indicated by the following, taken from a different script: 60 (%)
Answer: 20 (%)
